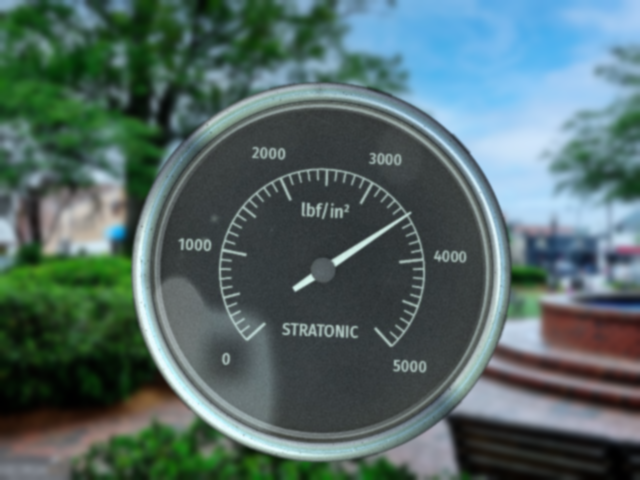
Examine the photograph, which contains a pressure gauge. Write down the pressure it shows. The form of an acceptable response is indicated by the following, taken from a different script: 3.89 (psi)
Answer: 3500 (psi)
